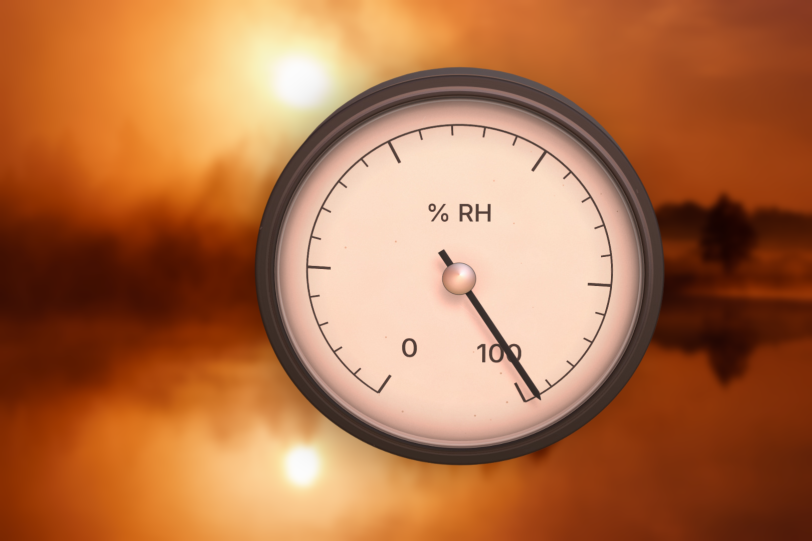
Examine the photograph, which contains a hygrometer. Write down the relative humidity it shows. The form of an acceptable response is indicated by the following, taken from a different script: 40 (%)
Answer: 98 (%)
